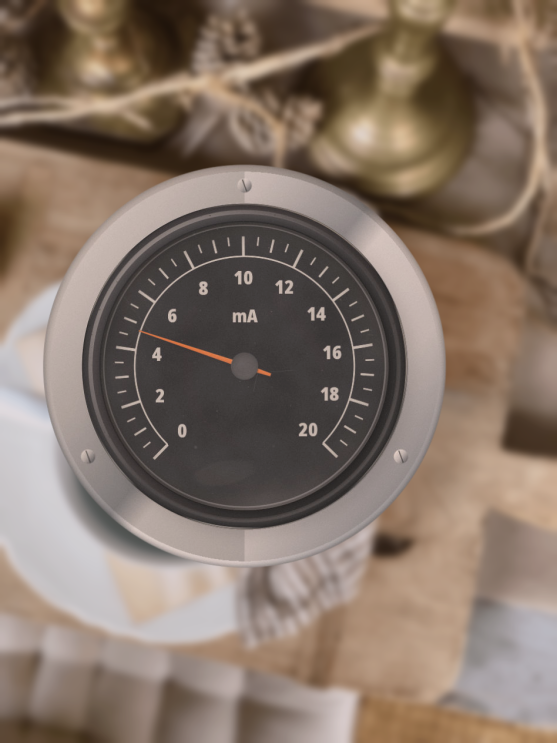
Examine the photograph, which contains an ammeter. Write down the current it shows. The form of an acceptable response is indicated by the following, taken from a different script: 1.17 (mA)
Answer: 4.75 (mA)
